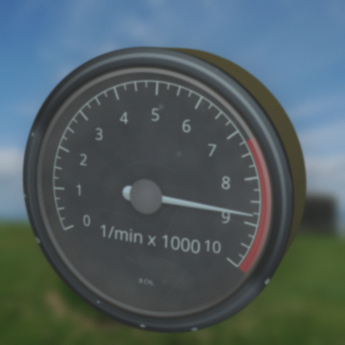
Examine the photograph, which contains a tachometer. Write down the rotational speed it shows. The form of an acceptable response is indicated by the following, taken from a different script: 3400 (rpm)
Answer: 8750 (rpm)
